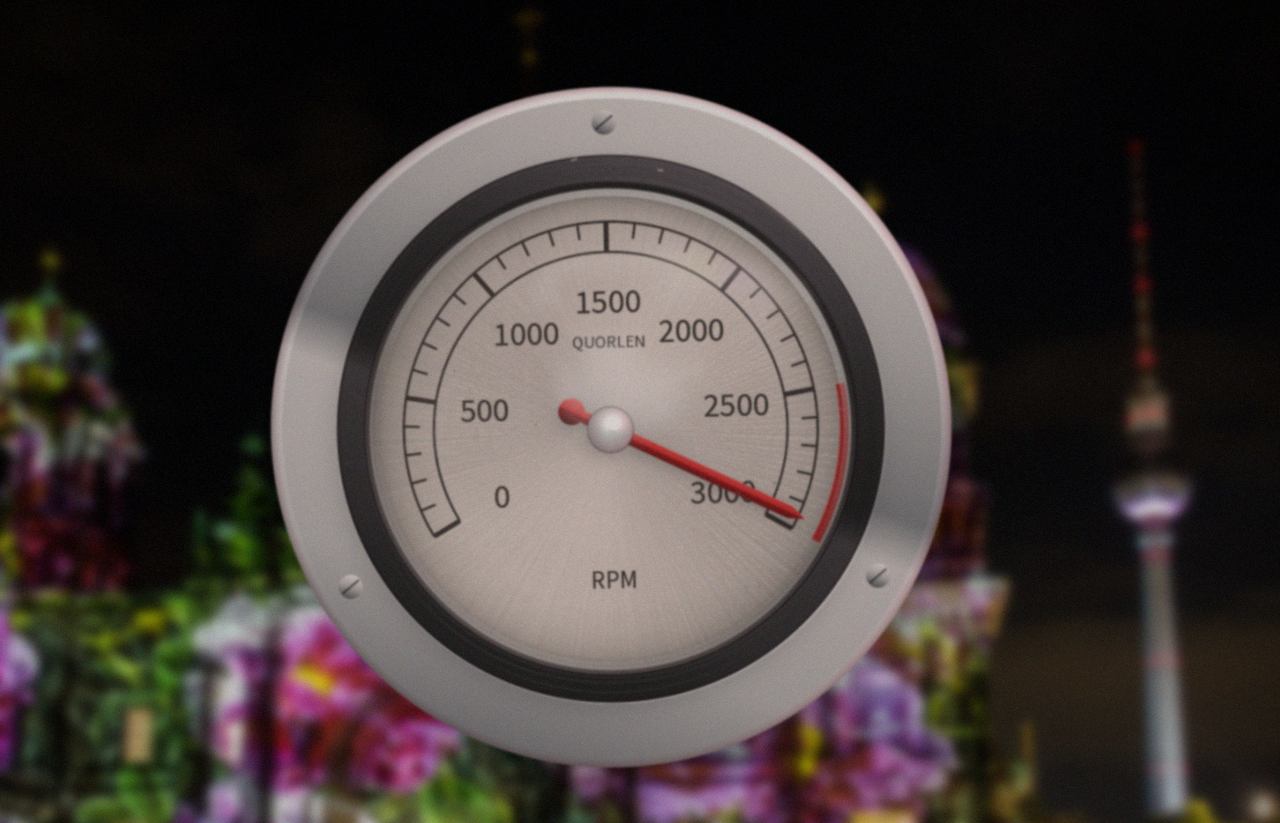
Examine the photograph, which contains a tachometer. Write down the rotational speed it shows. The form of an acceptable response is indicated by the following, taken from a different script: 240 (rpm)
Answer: 2950 (rpm)
